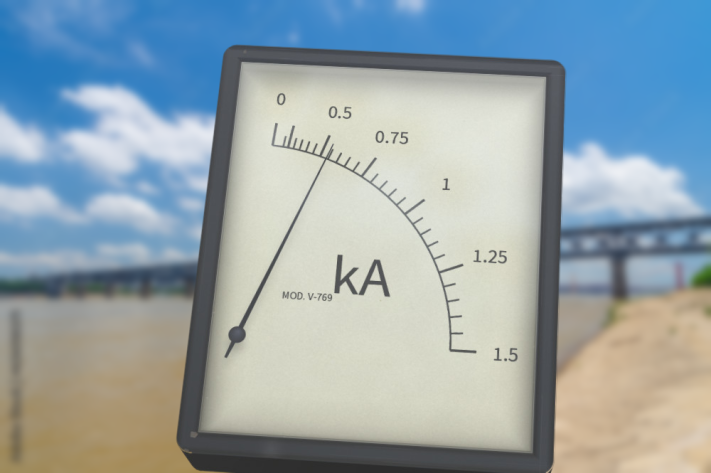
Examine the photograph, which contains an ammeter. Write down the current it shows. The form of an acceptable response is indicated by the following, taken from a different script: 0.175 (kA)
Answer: 0.55 (kA)
